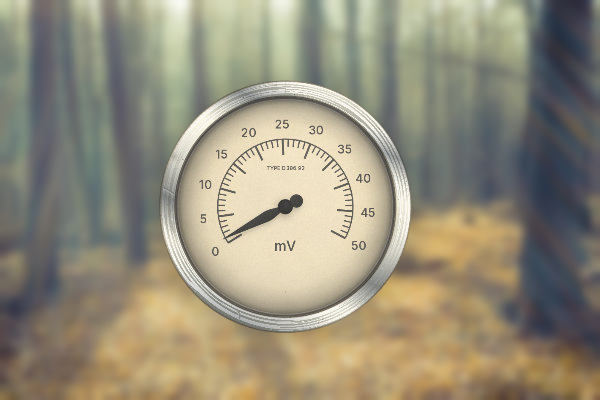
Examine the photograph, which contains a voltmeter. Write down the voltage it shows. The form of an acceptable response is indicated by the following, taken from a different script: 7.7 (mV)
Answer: 1 (mV)
